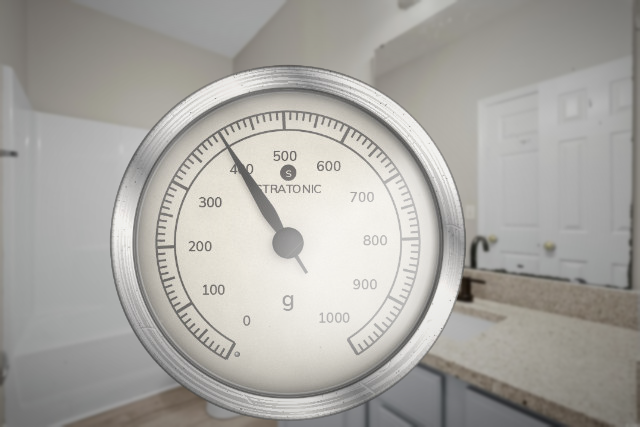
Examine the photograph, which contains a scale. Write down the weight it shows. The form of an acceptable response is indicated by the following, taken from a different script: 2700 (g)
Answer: 400 (g)
